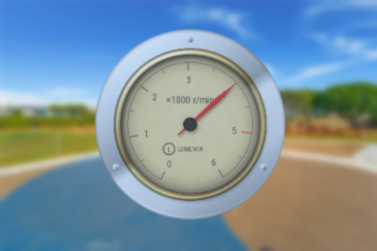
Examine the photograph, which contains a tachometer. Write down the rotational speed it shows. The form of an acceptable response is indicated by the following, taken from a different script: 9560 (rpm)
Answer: 4000 (rpm)
